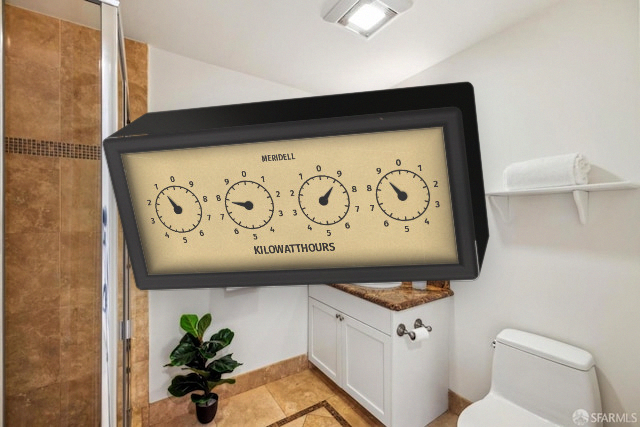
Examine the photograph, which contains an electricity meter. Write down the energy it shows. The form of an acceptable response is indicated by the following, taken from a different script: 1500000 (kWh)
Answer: 789 (kWh)
